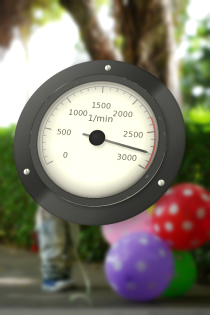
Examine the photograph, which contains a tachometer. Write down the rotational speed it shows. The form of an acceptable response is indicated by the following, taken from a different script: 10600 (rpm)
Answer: 2800 (rpm)
